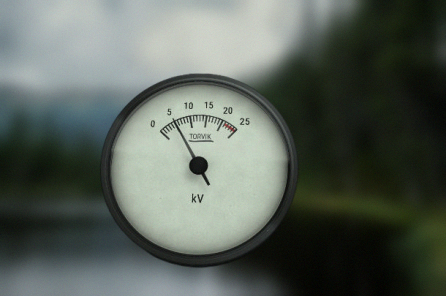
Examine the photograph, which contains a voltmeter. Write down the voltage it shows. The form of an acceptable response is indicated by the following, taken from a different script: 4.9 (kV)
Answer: 5 (kV)
